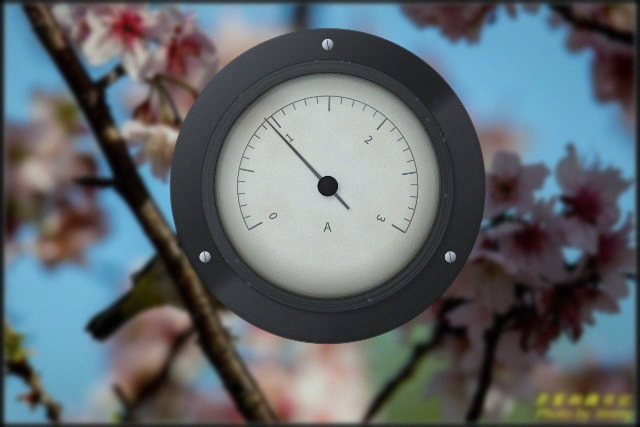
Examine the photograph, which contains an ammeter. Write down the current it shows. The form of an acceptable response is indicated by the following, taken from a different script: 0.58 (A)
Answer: 0.95 (A)
